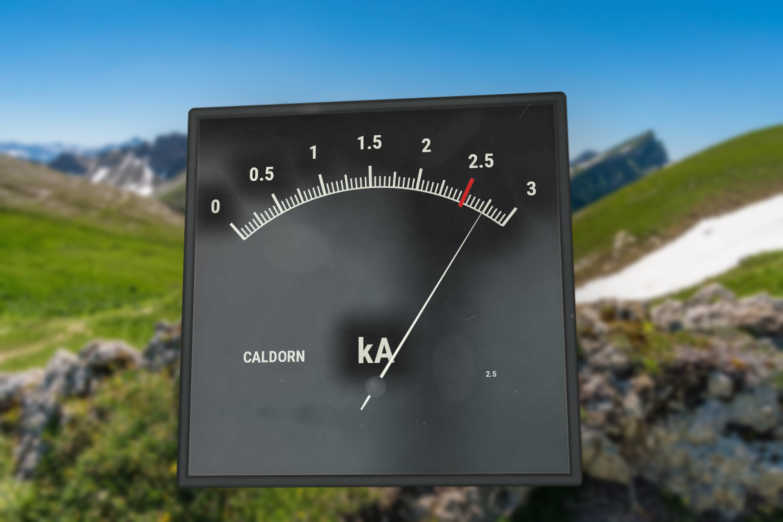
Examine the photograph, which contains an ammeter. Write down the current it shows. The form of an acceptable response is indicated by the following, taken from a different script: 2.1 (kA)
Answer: 2.75 (kA)
